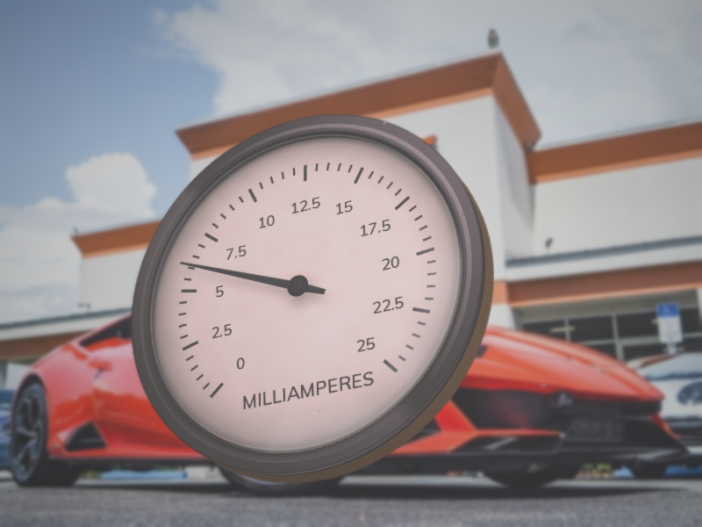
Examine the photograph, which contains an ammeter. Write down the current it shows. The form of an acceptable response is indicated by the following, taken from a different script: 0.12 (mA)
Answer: 6 (mA)
